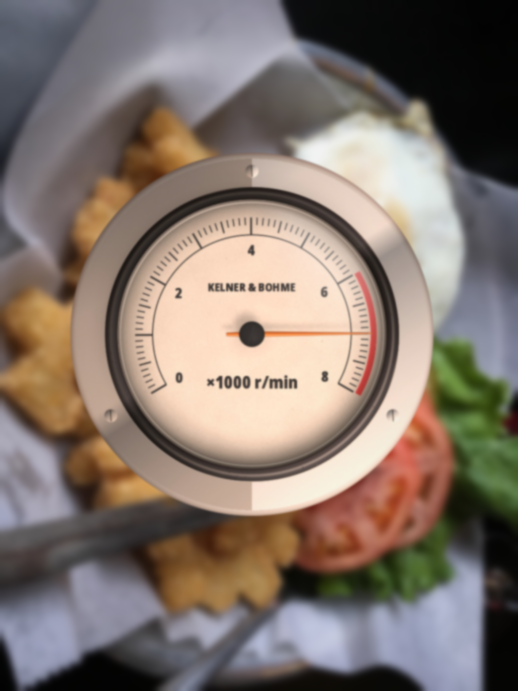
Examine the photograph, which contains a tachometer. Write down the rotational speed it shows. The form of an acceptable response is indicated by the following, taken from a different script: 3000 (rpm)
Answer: 7000 (rpm)
